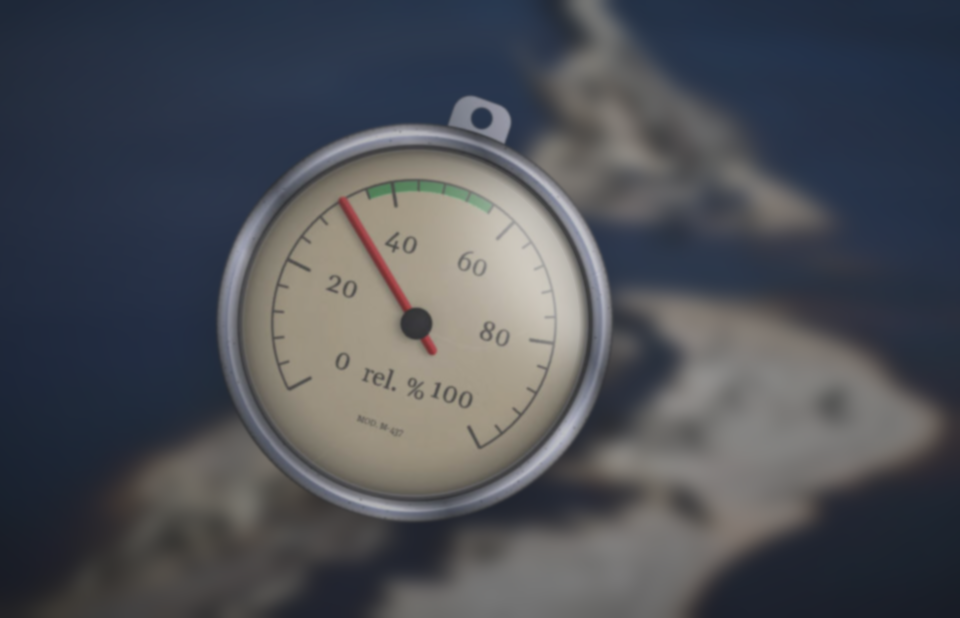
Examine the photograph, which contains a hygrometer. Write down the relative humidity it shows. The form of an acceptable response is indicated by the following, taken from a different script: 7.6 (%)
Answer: 32 (%)
